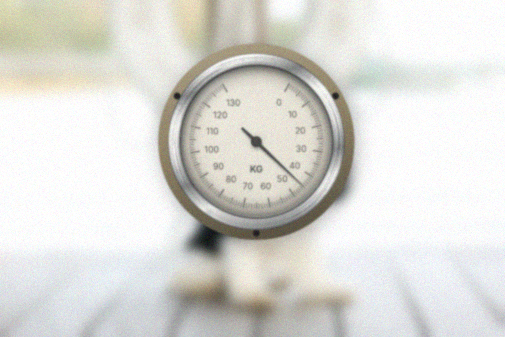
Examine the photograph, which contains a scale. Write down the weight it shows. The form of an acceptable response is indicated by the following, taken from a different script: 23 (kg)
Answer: 45 (kg)
